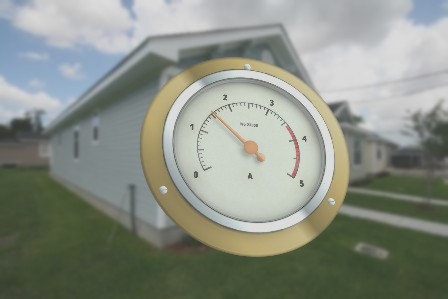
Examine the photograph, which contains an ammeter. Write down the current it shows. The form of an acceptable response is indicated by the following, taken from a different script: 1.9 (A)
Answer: 1.5 (A)
